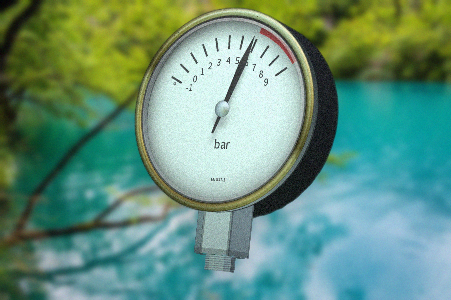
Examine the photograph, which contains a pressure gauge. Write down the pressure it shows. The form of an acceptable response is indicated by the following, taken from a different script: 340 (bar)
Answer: 6 (bar)
